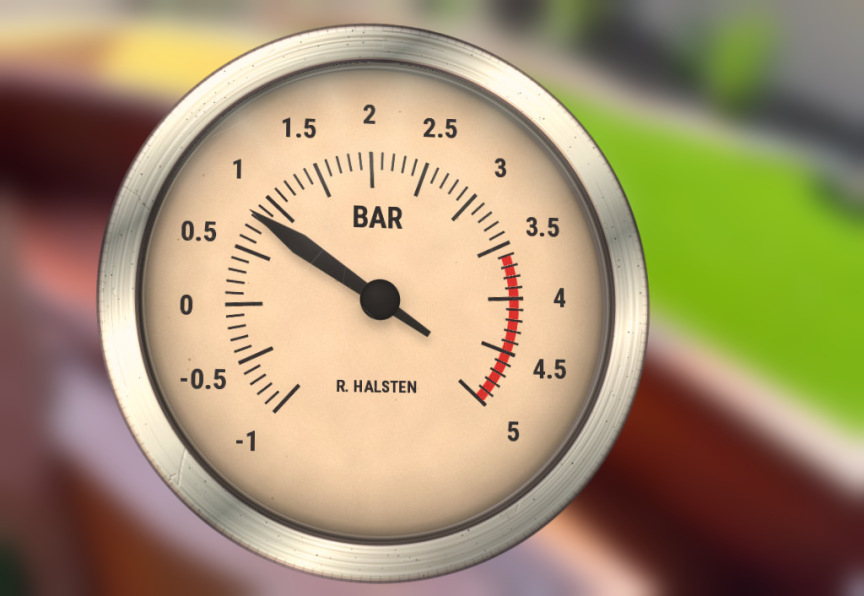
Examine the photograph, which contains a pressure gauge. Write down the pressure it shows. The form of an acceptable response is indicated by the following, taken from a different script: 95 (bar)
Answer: 0.8 (bar)
